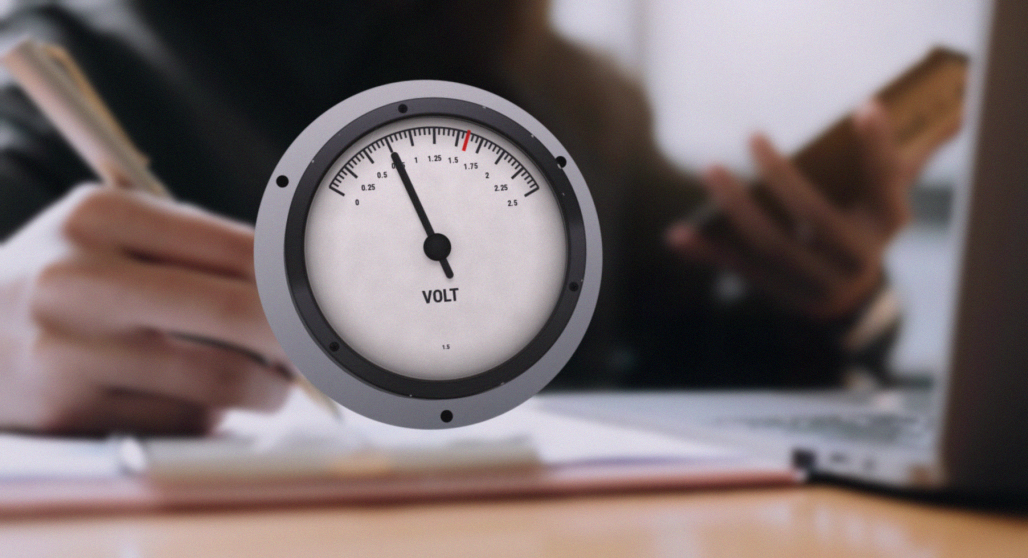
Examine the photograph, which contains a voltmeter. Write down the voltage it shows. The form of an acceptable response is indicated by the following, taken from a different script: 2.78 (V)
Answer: 0.75 (V)
